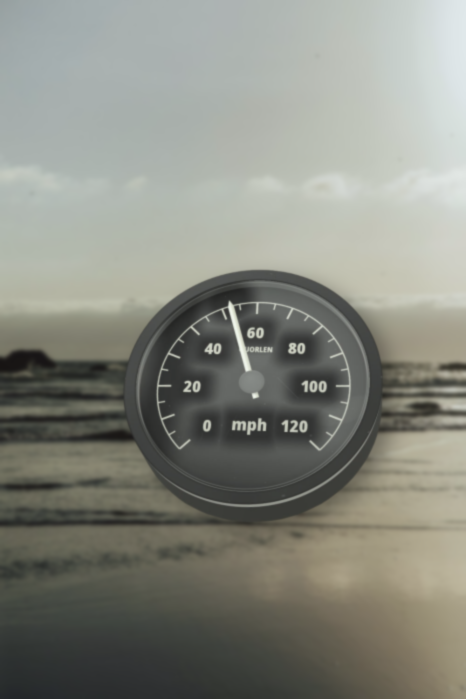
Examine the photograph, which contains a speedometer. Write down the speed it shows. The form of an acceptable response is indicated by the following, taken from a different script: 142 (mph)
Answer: 52.5 (mph)
